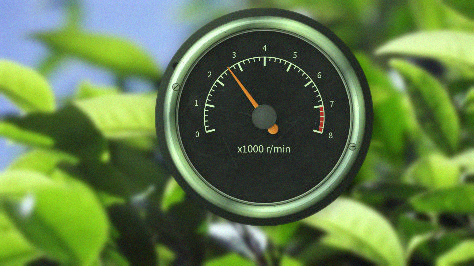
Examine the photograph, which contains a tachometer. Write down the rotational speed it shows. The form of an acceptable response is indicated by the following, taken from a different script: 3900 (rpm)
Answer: 2600 (rpm)
